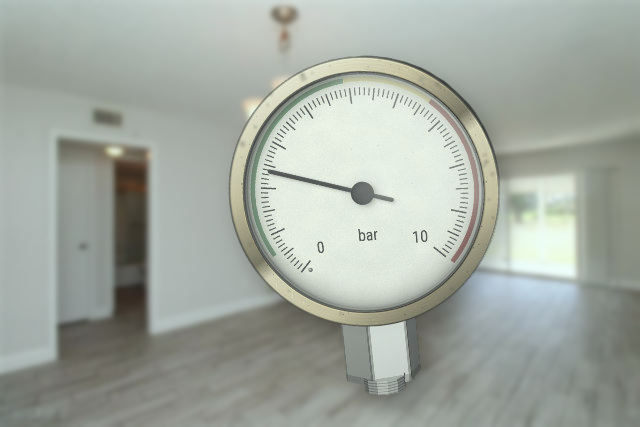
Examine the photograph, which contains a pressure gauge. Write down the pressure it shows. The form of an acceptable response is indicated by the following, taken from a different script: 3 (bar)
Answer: 2.4 (bar)
